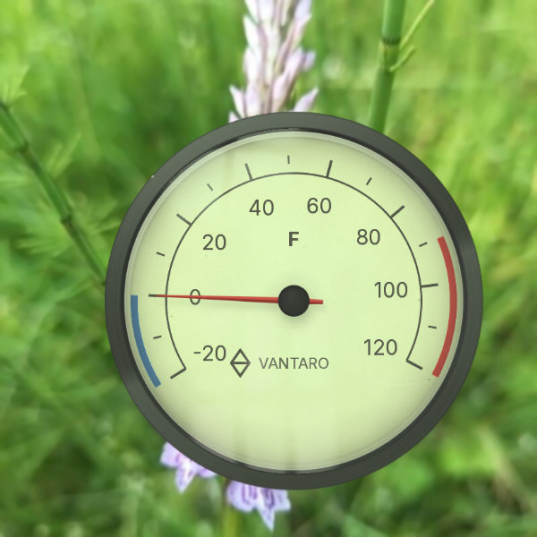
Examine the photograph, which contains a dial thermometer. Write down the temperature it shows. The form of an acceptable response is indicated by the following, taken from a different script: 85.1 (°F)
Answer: 0 (°F)
